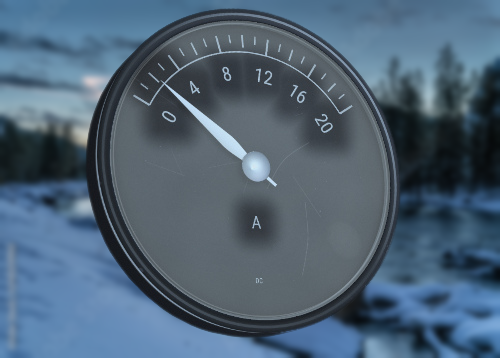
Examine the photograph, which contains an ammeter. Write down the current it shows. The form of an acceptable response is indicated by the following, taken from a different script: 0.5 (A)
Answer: 2 (A)
